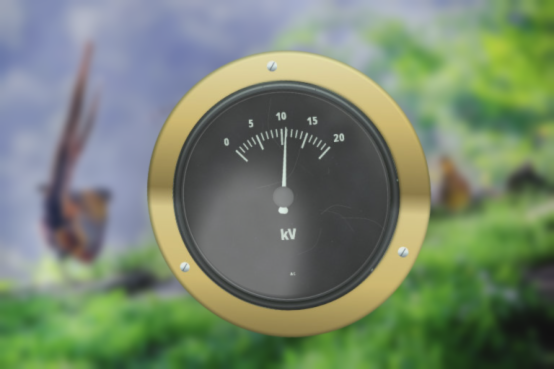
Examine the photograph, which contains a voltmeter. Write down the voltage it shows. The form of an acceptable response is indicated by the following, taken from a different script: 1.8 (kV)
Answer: 11 (kV)
